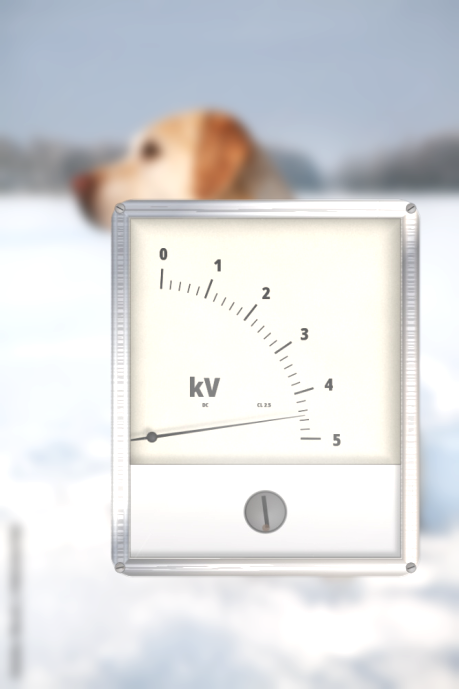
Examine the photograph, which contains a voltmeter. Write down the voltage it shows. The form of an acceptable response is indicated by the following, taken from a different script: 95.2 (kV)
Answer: 4.5 (kV)
